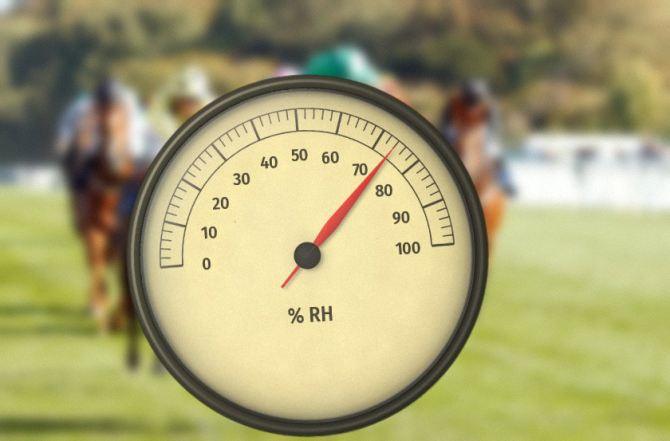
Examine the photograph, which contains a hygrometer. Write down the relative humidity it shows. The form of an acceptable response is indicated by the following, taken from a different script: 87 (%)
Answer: 74 (%)
